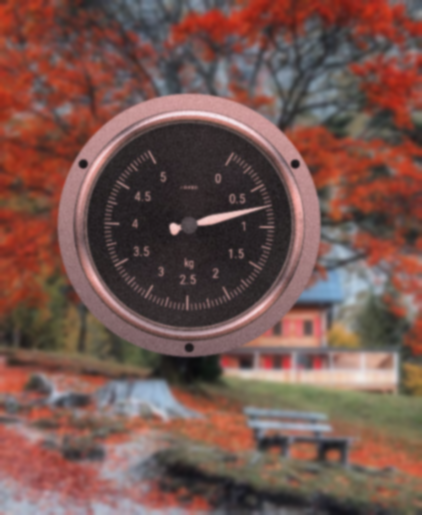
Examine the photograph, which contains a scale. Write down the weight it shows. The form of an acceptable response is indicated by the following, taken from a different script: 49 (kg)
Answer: 0.75 (kg)
